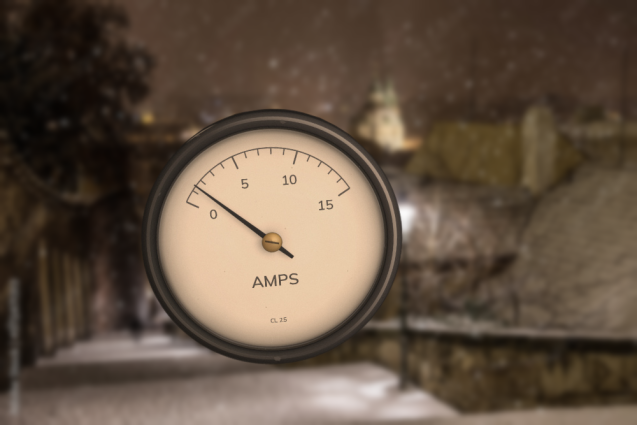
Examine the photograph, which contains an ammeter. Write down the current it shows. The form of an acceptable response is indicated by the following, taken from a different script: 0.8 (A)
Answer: 1.5 (A)
